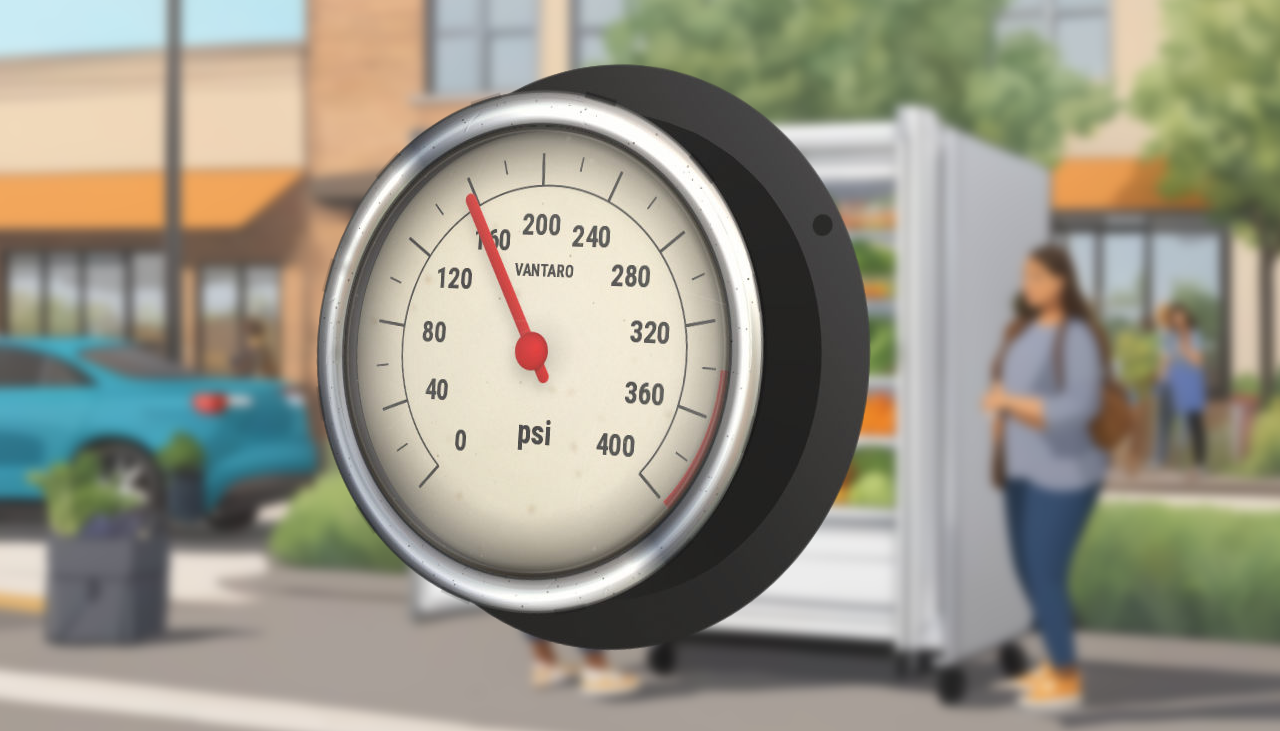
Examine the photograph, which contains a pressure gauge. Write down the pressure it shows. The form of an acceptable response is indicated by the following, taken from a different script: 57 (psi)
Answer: 160 (psi)
